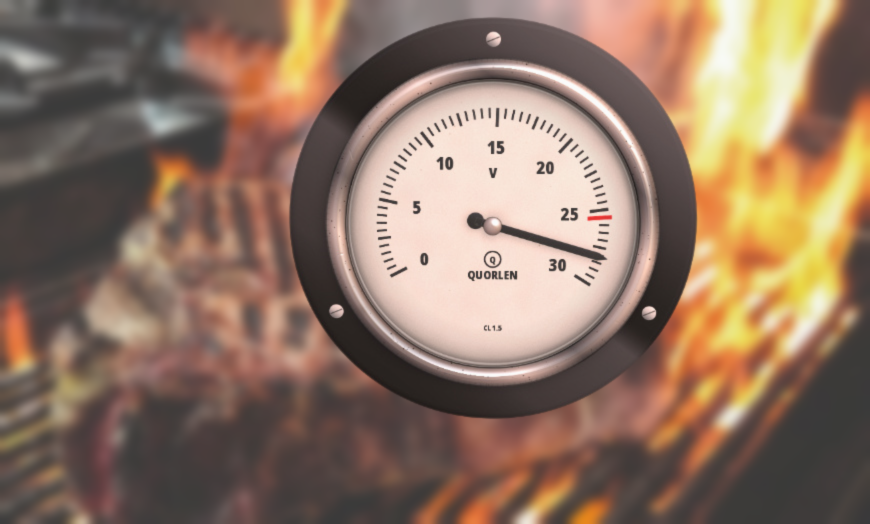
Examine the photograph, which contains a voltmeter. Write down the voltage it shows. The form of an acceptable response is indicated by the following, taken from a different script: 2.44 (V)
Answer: 28 (V)
